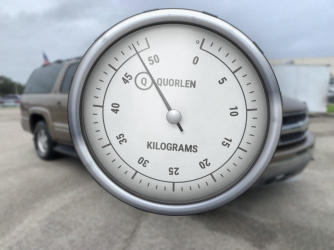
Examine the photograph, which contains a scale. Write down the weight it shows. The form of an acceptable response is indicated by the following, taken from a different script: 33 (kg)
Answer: 48.5 (kg)
